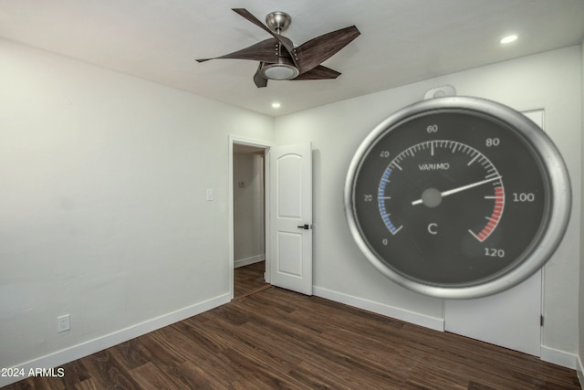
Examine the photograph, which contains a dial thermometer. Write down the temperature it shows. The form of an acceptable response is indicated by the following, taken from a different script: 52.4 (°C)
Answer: 92 (°C)
